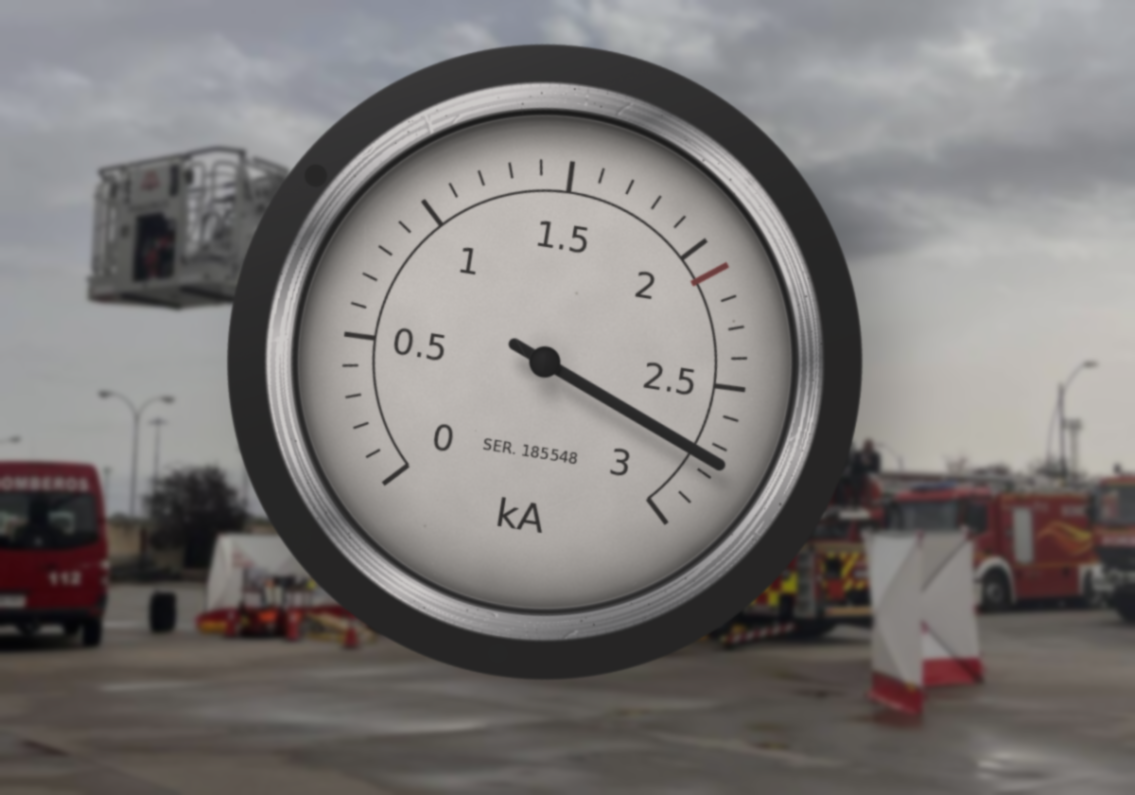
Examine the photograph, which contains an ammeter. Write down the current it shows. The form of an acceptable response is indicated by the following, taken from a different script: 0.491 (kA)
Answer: 2.75 (kA)
